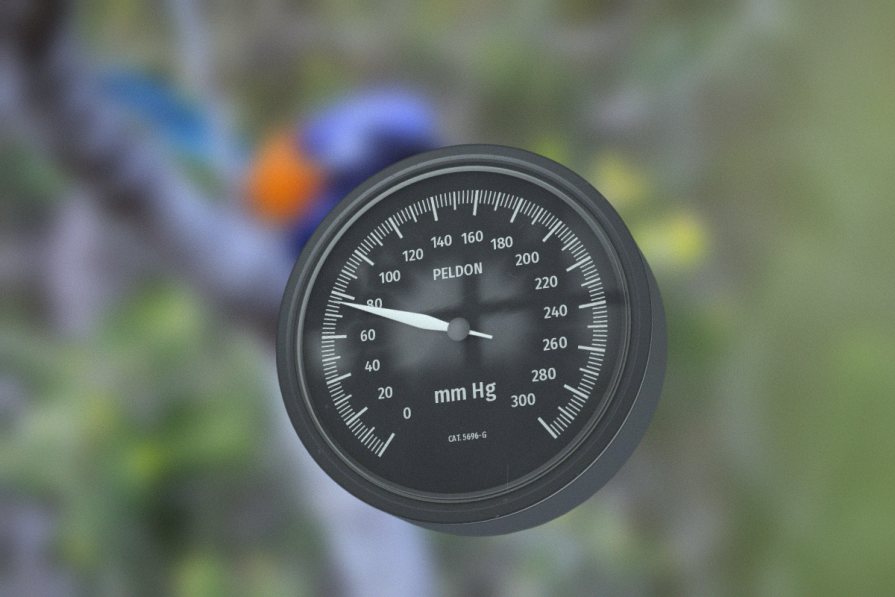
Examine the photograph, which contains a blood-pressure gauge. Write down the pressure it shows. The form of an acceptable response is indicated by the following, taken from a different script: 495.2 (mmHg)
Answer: 76 (mmHg)
